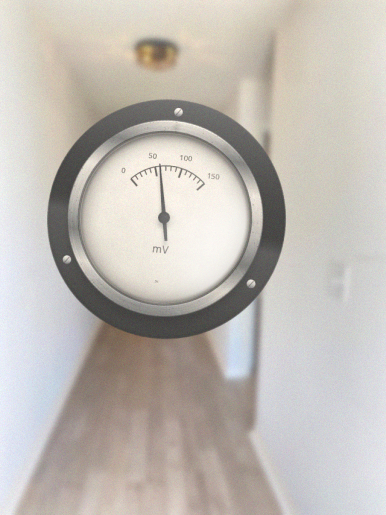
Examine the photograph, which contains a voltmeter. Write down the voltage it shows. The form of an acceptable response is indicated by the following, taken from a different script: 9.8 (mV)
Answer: 60 (mV)
